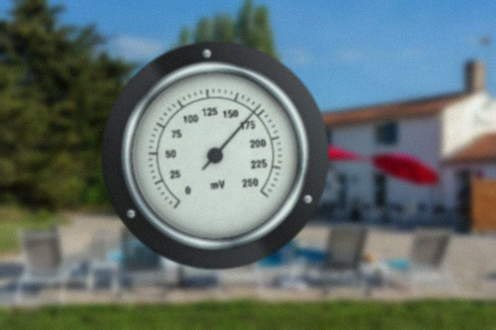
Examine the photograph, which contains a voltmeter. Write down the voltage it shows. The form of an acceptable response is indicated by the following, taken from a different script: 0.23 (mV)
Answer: 170 (mV)
